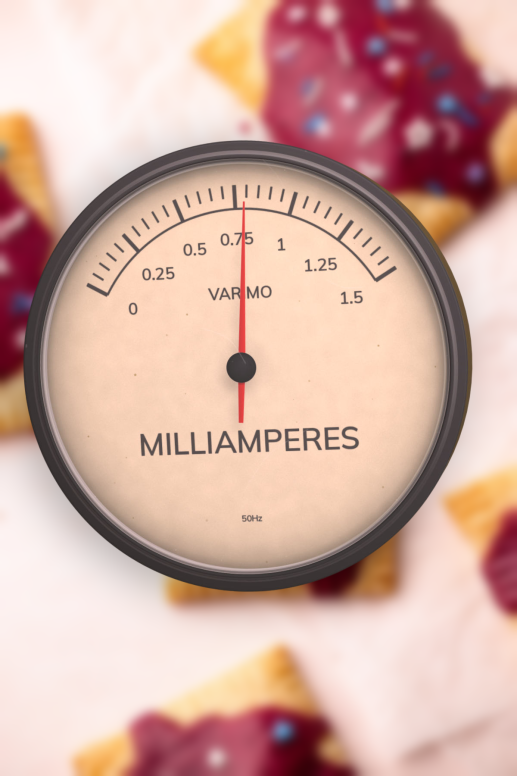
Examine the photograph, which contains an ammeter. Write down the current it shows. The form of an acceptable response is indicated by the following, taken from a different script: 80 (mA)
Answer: 0.8 (mA)
